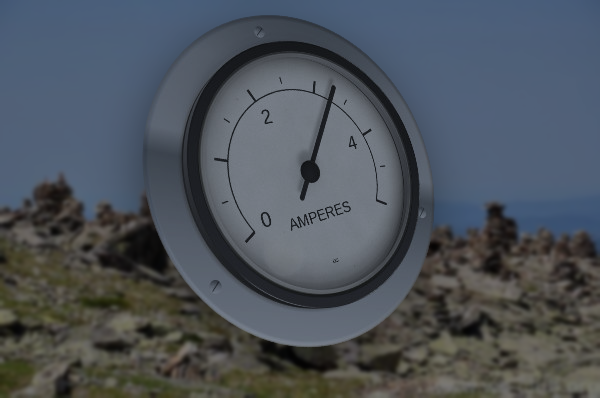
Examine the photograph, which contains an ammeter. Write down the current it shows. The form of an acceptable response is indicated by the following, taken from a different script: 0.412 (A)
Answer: 3.25 (A)
